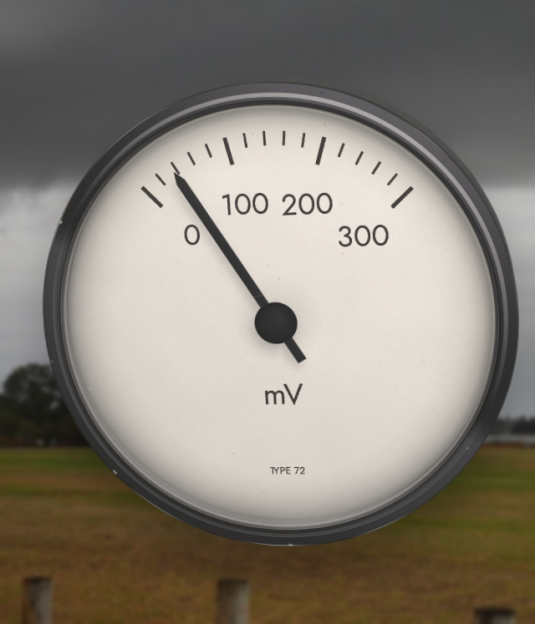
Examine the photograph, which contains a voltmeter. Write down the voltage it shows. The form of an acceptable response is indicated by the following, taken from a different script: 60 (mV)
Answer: 40 (mV)
